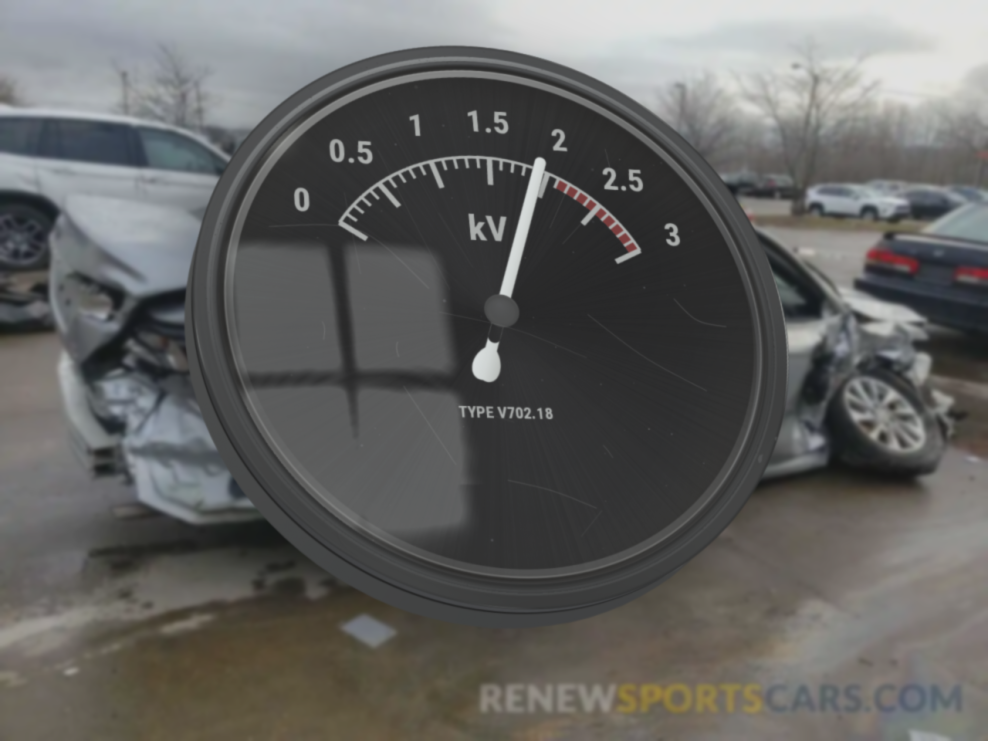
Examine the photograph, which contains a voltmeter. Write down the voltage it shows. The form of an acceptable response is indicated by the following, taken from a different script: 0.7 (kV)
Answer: 1.9 (kV)
